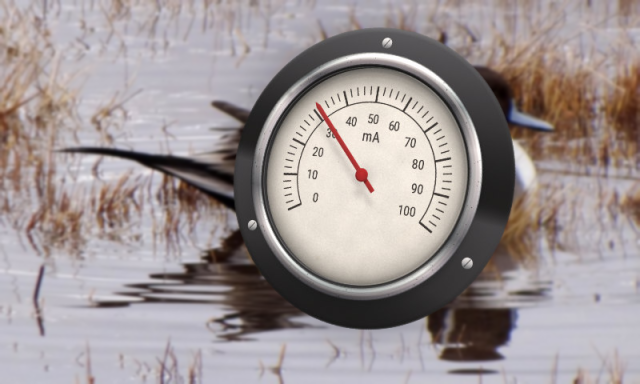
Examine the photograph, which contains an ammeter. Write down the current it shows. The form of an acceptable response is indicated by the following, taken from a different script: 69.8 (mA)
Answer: 32 (mA)
